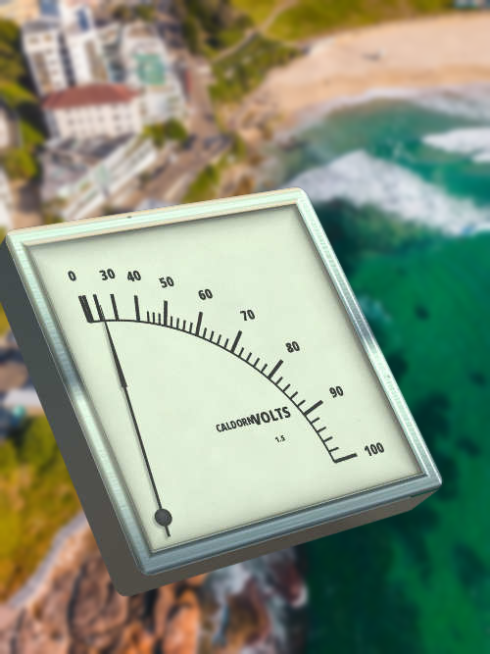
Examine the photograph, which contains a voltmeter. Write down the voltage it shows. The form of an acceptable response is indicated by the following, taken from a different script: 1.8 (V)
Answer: 20 (V)
